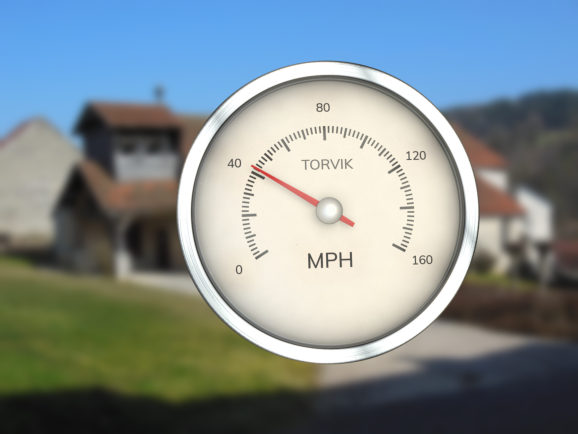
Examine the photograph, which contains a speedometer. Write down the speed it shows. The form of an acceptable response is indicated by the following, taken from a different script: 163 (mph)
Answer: 42 (mph)
